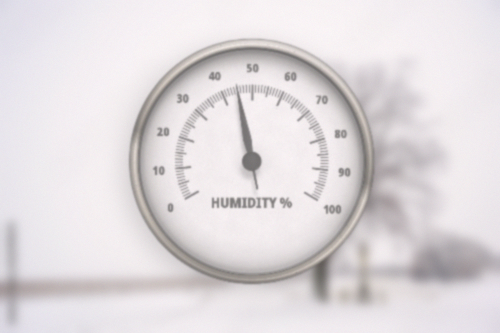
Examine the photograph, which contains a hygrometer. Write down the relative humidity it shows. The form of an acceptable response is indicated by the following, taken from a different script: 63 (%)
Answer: 45 (%)
